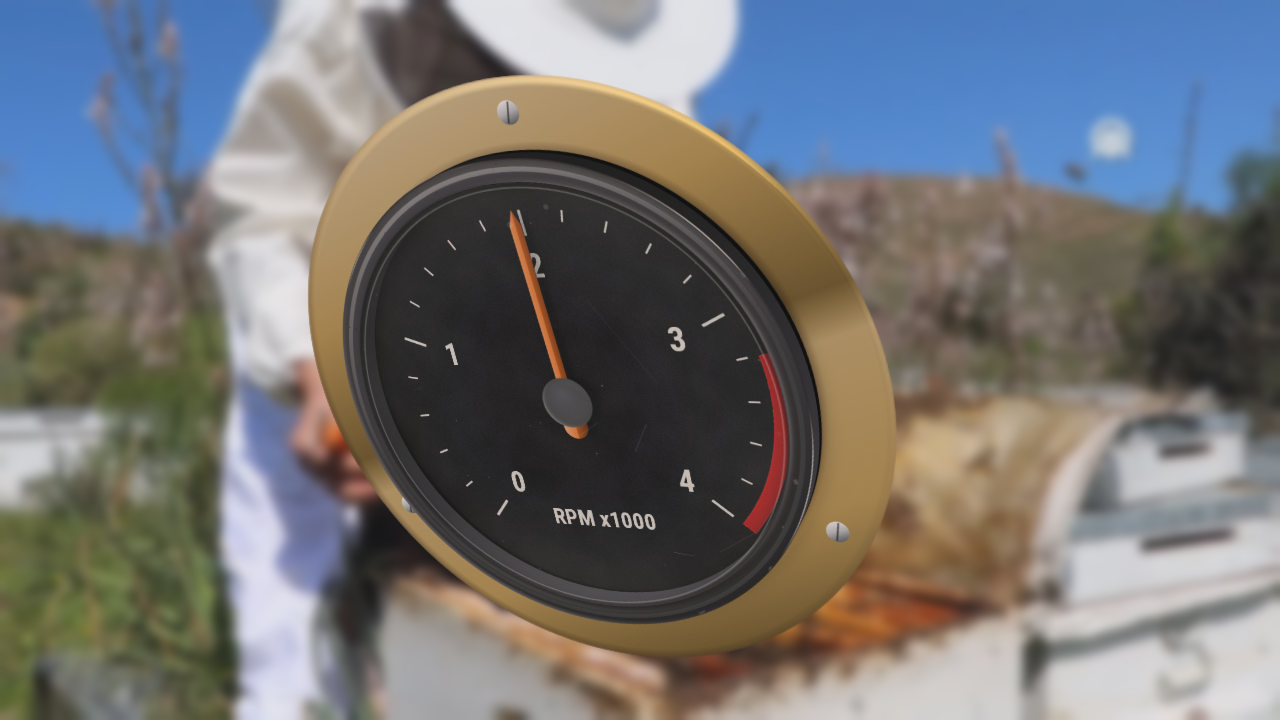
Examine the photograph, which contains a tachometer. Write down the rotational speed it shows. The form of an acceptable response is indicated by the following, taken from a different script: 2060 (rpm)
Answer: 2000 (rpm)
